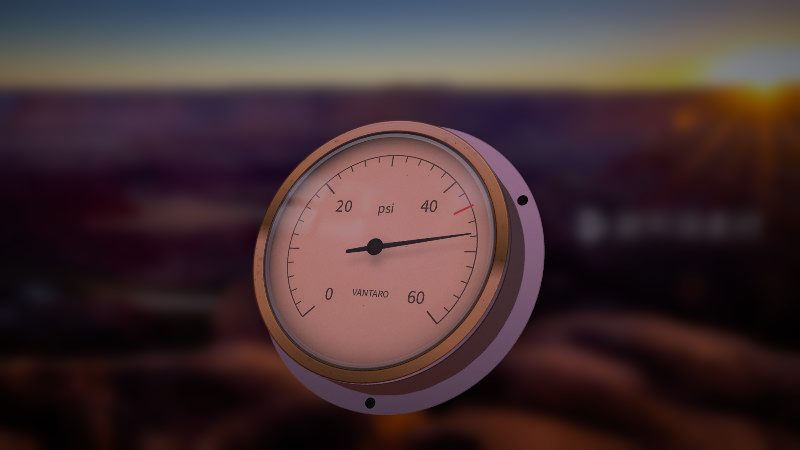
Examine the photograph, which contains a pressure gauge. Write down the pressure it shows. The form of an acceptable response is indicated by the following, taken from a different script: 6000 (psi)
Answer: 48 (psi)
